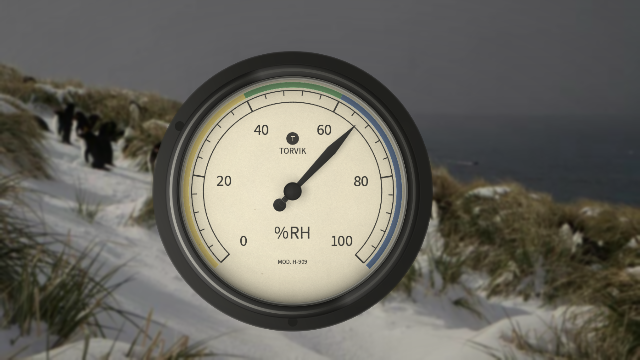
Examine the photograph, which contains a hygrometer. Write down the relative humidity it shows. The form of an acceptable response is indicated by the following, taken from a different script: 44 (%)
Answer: 66 (%)
